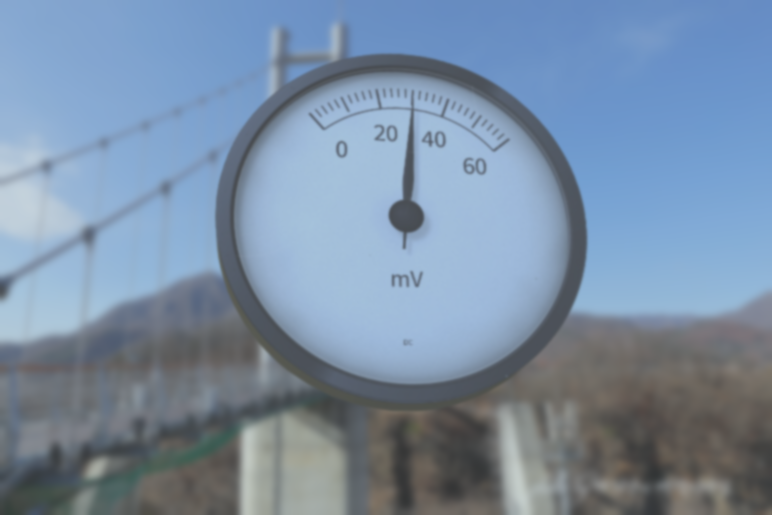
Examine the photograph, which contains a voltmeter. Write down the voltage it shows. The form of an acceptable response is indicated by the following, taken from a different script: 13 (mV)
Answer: 30 (mV)
